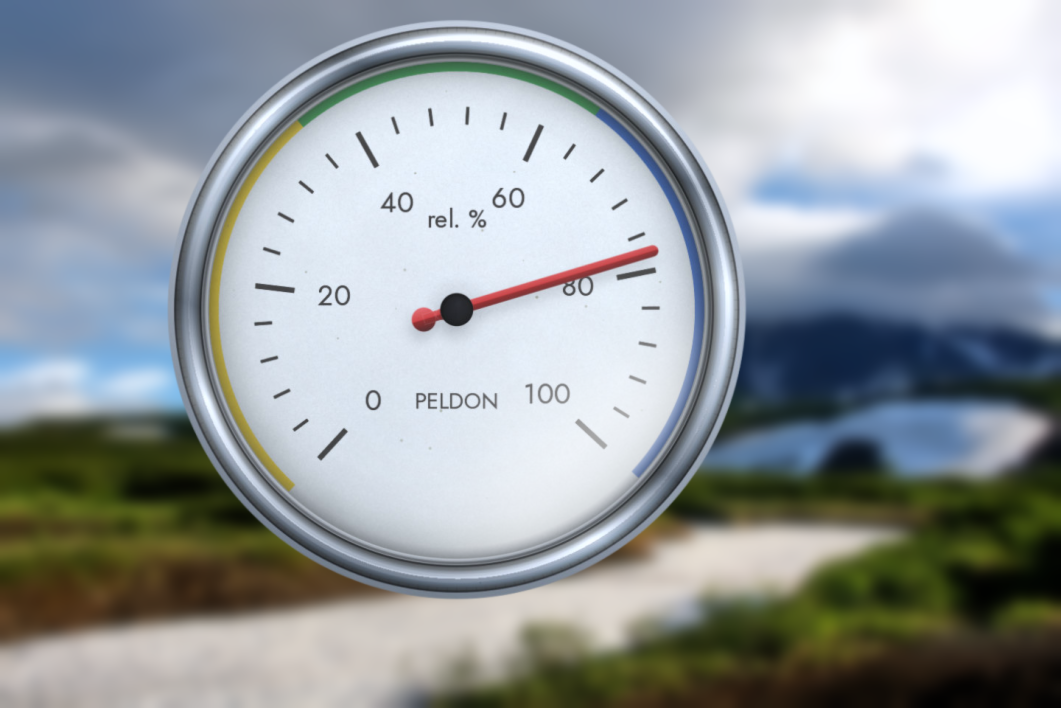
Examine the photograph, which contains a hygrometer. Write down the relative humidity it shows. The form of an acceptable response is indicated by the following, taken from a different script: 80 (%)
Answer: 78 (%)
